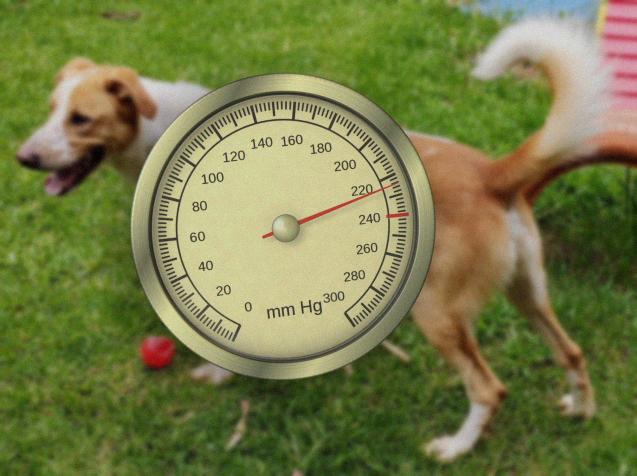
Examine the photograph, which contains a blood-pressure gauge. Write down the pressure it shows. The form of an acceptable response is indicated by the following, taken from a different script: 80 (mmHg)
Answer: 224 (mmHg)
